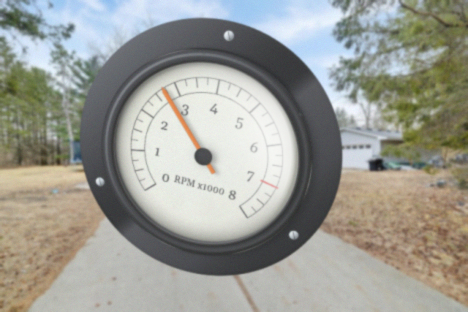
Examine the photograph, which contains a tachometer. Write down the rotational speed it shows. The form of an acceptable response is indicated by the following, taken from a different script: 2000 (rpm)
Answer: 2750 (rpm)
